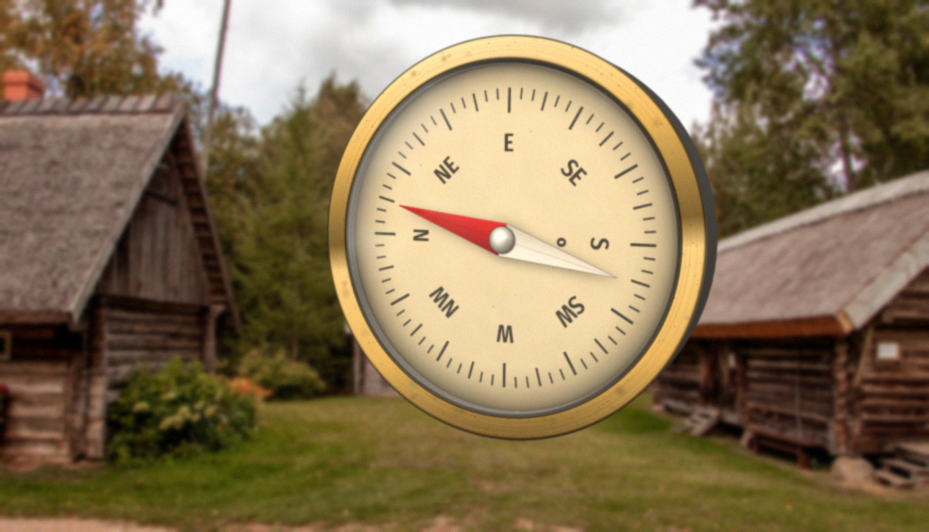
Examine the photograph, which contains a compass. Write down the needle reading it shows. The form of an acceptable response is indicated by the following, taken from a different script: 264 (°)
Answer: 15 (°)
